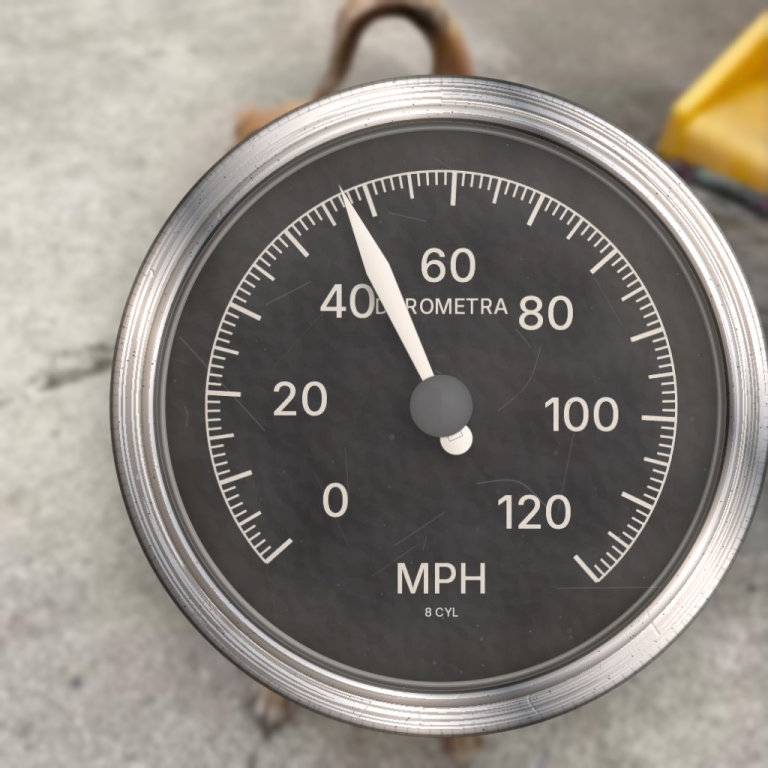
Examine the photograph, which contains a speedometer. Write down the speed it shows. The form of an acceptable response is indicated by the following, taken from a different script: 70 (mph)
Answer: 47.5 (mph)
